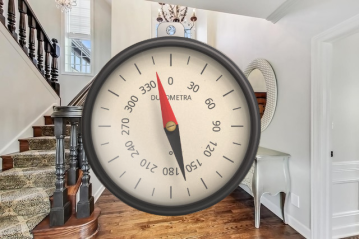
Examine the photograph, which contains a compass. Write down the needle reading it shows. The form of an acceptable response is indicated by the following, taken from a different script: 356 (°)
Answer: 345 (°)
